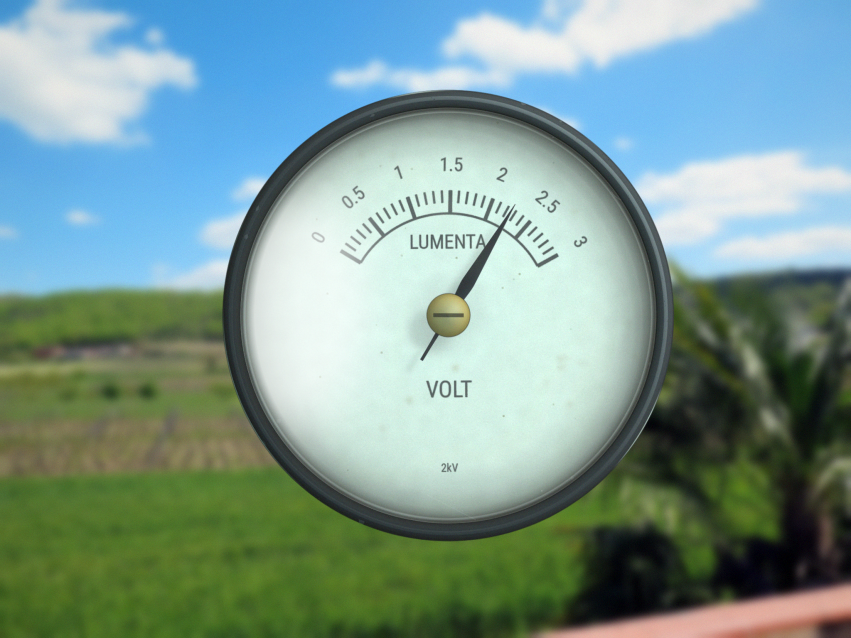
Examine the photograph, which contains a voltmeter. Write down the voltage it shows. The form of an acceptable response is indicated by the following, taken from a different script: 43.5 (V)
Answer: 2.25 (V)
